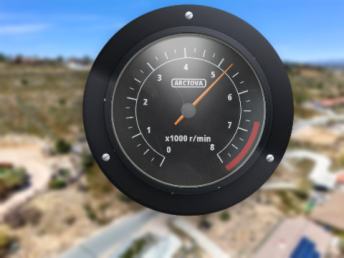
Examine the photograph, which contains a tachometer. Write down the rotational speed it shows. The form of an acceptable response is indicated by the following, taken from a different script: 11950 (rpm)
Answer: 5250 (rpm)
